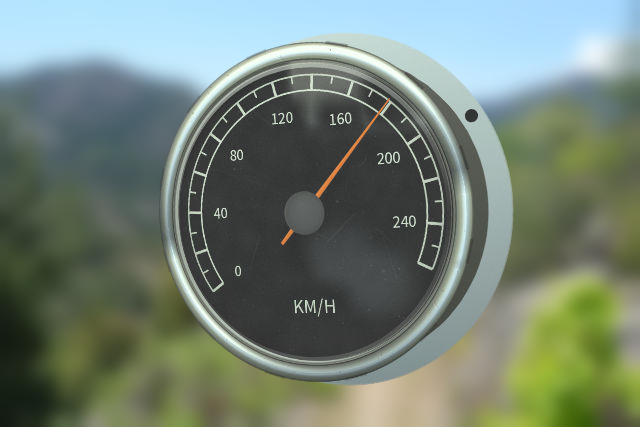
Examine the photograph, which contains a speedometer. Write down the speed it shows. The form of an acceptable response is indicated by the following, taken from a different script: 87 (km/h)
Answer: 180 (km/h)
